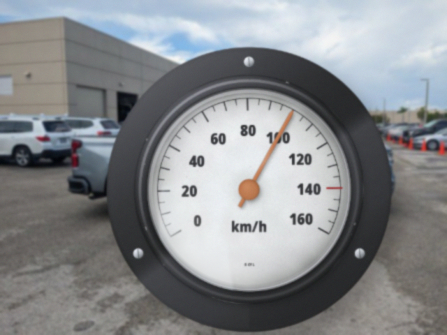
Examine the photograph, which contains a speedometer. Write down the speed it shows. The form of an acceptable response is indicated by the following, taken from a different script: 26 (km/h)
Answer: 100 (km/h)
